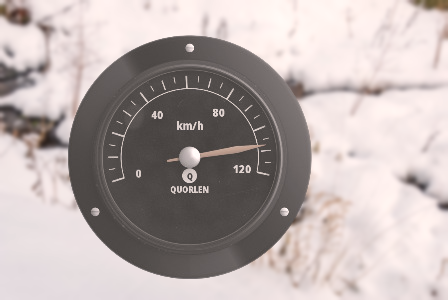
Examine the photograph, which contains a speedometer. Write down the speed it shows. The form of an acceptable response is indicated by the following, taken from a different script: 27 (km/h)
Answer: 107.5 (km/h)
